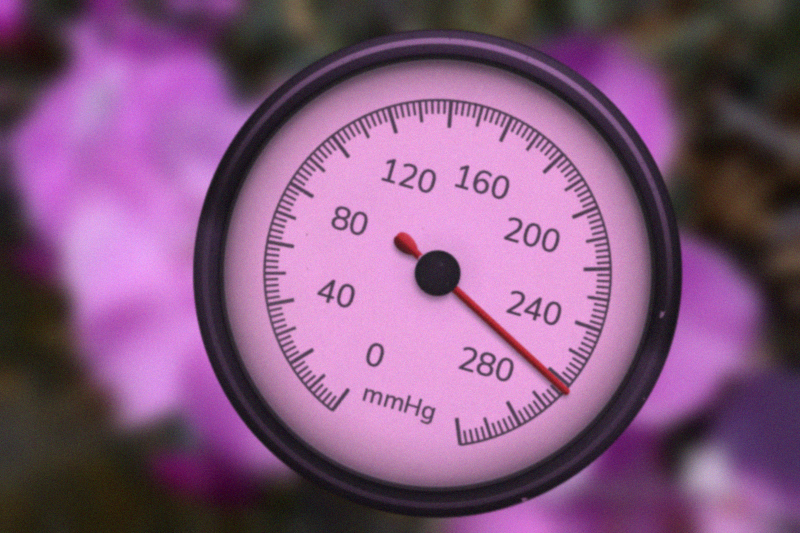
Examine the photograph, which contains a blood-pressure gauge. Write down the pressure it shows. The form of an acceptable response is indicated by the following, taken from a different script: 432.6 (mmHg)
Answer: 262 (mmHg)
